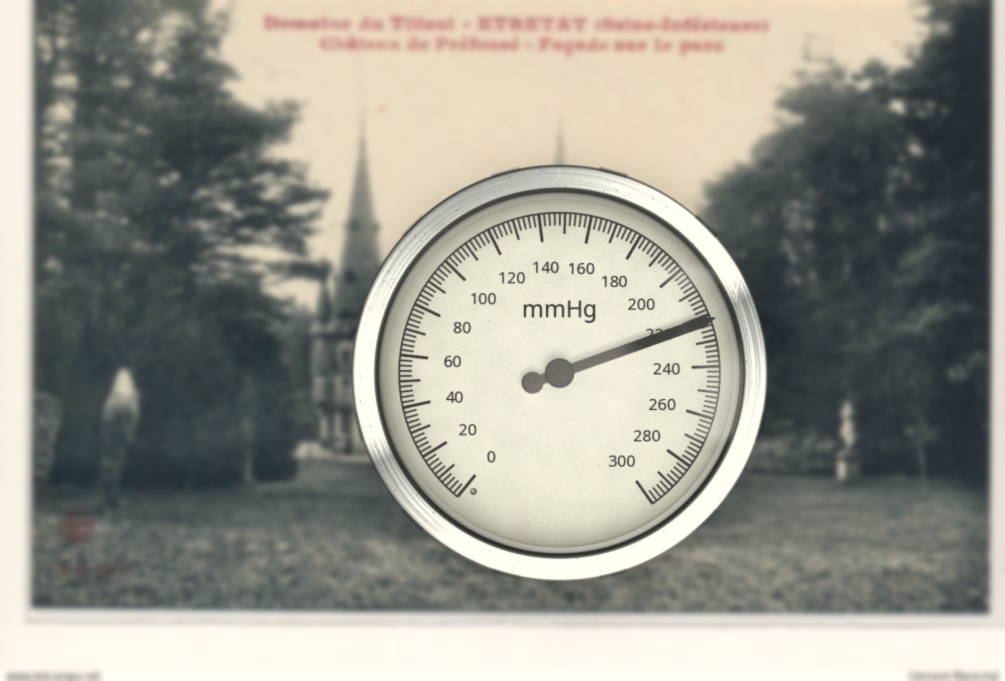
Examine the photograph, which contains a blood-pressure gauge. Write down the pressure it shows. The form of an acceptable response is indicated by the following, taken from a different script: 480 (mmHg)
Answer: 222 (mmHg)
